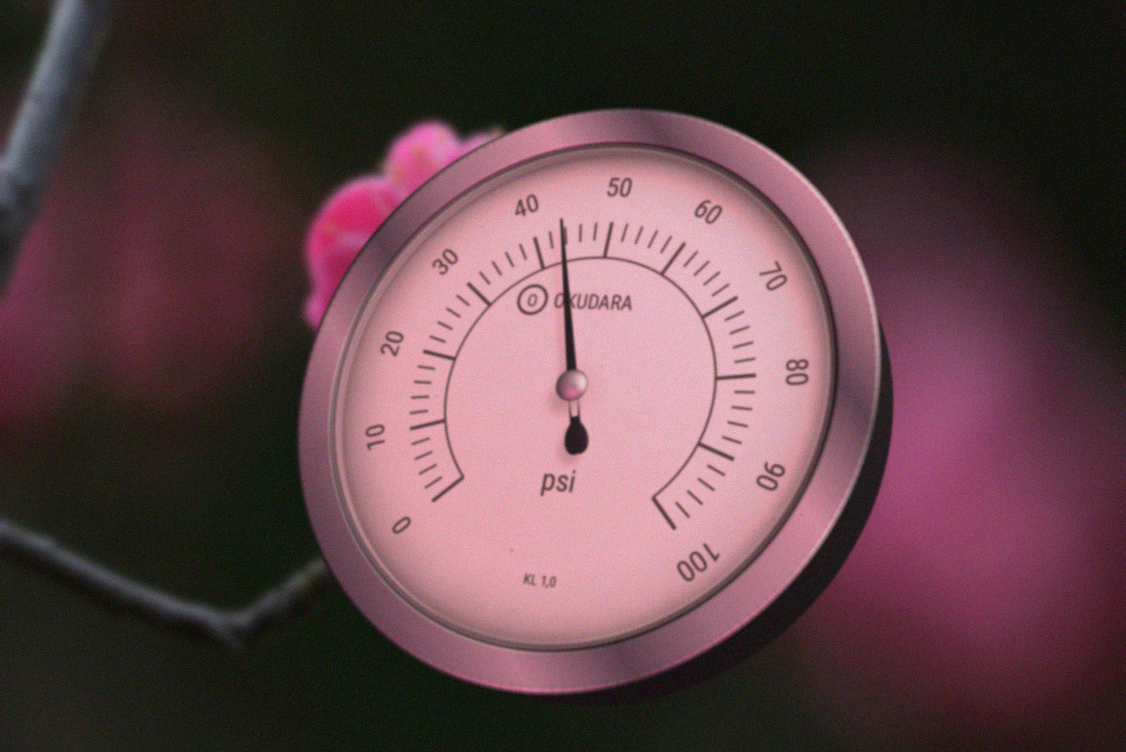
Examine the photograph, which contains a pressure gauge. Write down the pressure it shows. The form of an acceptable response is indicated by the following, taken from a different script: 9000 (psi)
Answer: 44 (psi)
